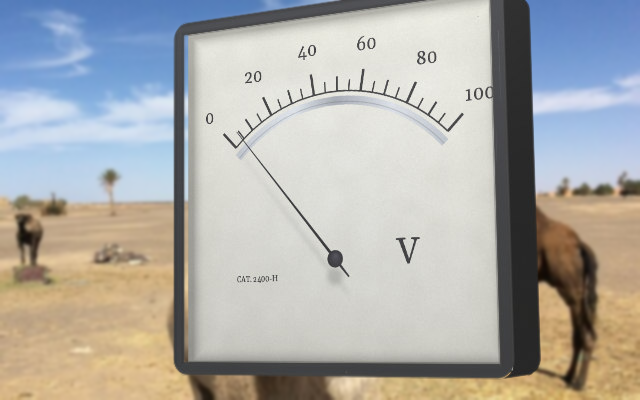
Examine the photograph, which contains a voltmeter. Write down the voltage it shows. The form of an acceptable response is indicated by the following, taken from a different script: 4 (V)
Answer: 5 (V)
